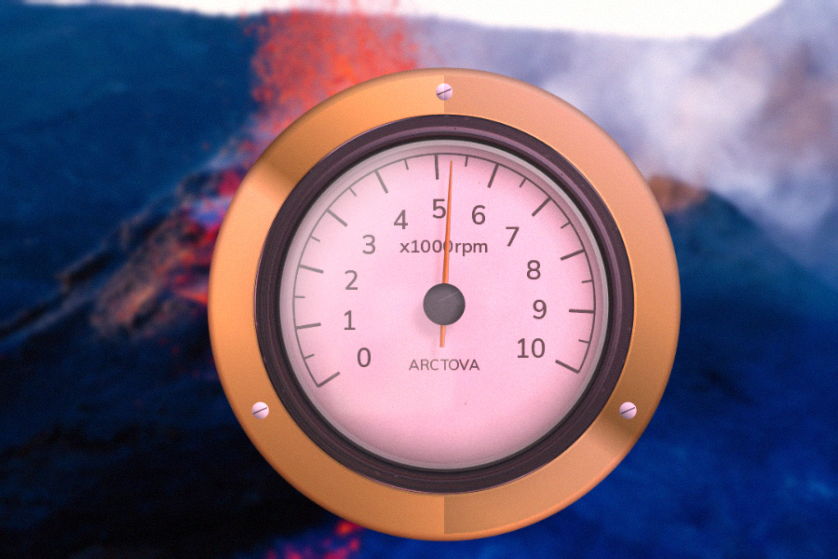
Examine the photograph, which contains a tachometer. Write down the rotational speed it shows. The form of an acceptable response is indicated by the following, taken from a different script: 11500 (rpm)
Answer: 5250 (rpm)
